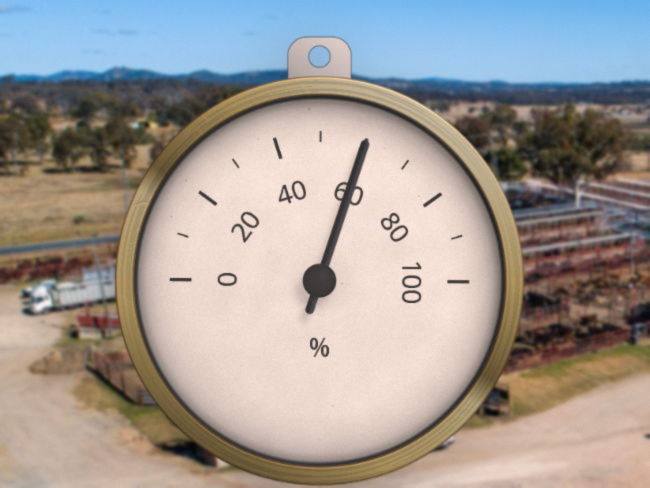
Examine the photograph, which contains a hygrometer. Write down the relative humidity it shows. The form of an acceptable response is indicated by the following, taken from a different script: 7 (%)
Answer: 60 (%)
